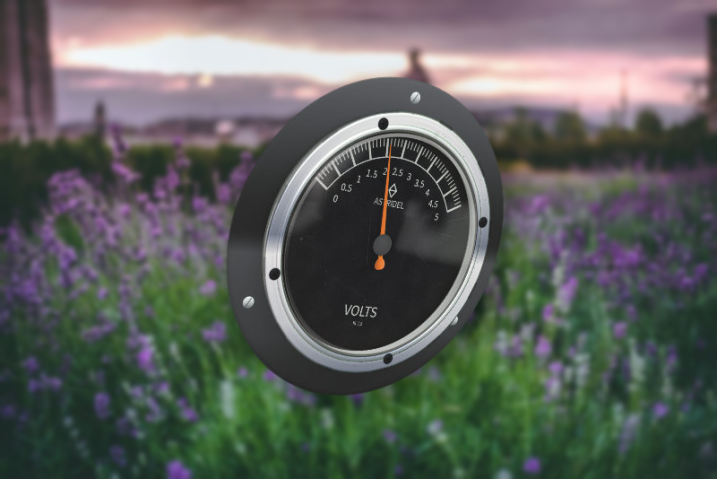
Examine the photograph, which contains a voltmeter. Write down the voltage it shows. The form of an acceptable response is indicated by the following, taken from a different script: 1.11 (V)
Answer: 2 (V)
